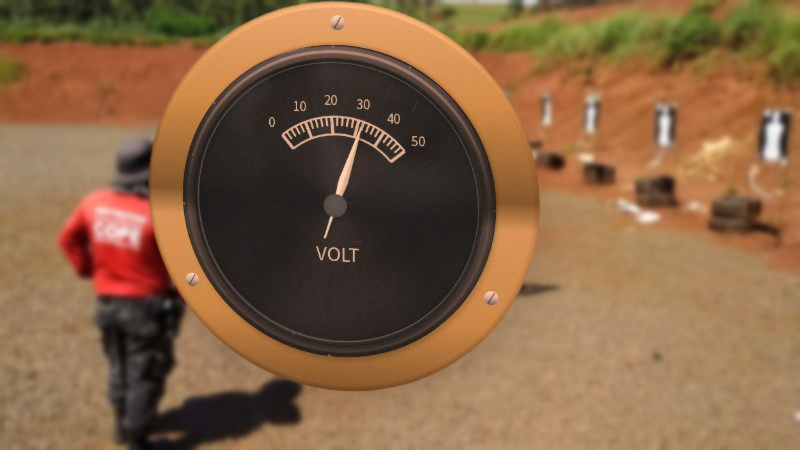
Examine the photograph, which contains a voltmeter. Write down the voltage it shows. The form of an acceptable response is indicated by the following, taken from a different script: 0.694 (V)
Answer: 32 (V)
